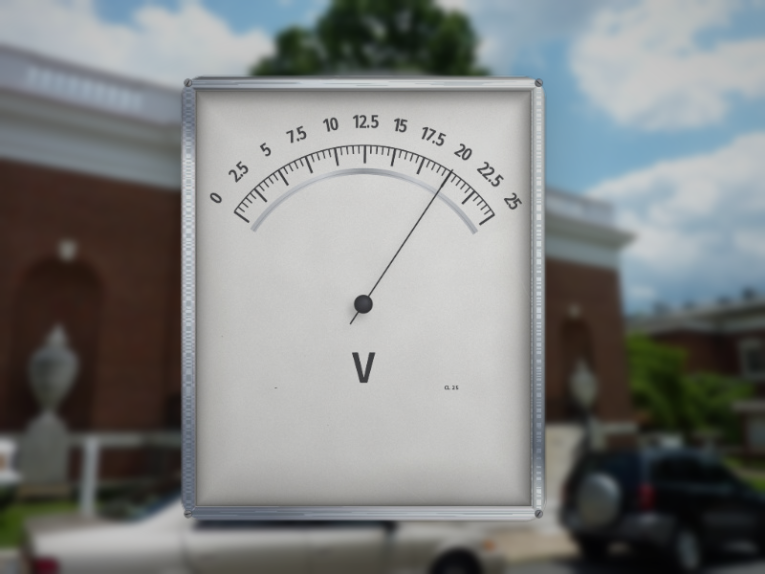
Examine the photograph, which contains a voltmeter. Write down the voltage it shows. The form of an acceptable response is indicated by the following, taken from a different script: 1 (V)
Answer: 20 (V)
